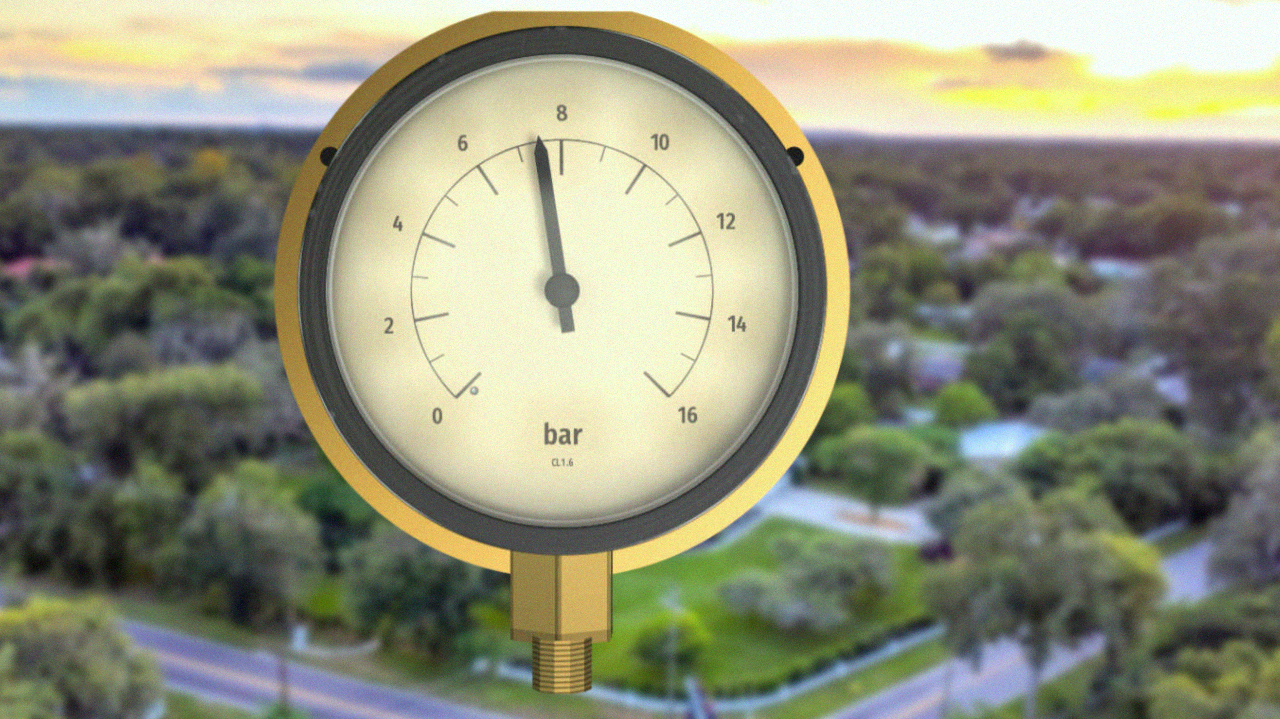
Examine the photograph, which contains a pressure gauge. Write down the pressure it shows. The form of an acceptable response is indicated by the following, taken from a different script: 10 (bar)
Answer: 7.5 (bar)
